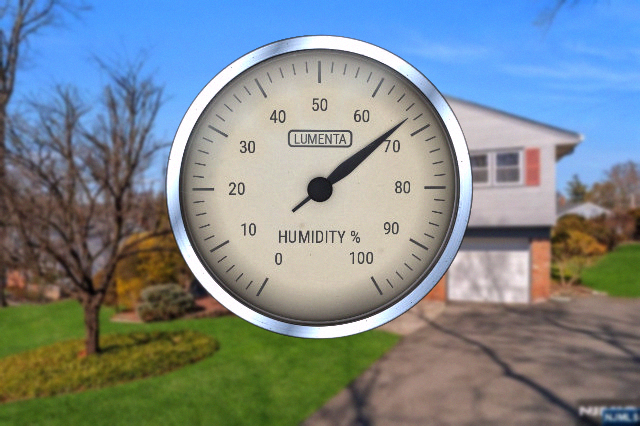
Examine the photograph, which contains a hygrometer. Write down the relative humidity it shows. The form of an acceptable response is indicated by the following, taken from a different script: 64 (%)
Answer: 67 (%)
